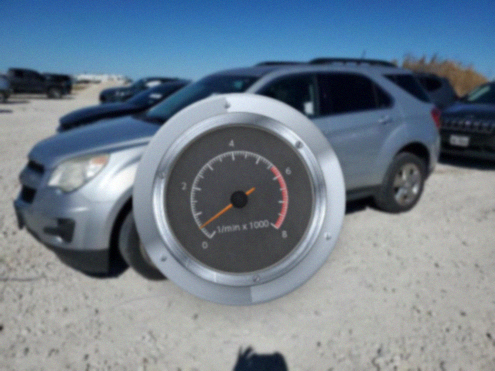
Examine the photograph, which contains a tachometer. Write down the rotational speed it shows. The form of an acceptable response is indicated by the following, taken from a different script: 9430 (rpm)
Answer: 500 (rpm)
